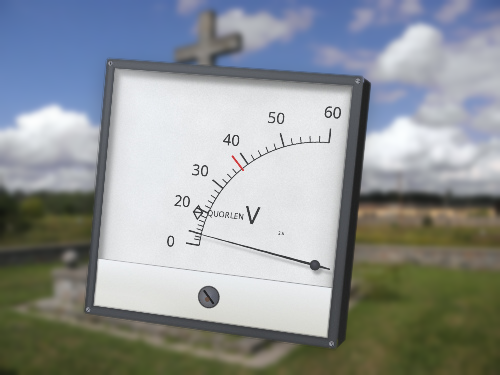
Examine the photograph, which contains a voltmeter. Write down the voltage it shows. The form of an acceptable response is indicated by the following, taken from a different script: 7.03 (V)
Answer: 10 (V)
